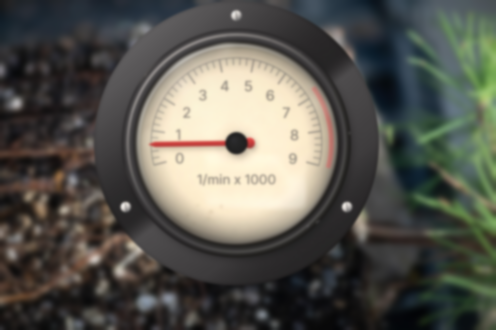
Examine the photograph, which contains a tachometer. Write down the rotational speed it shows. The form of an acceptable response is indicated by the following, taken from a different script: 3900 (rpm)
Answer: 600 (rpm)
